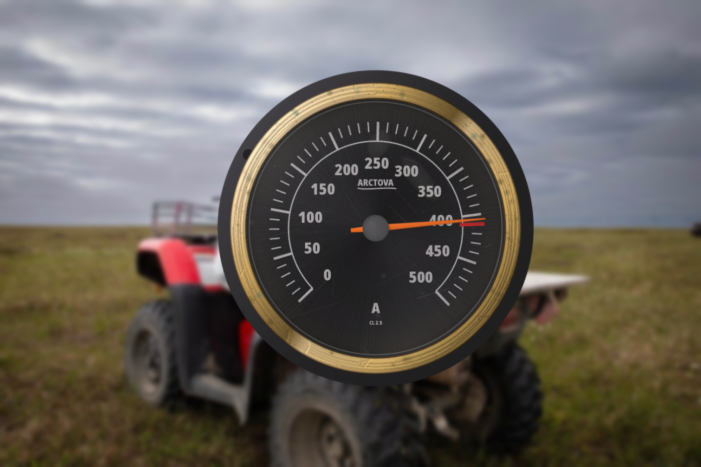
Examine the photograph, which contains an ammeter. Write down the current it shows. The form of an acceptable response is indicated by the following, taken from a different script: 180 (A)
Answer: 405 (A)
